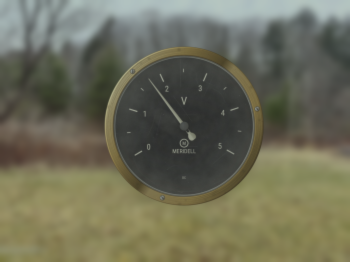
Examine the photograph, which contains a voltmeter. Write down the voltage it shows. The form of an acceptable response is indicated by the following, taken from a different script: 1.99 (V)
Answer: 1.75 (V)
